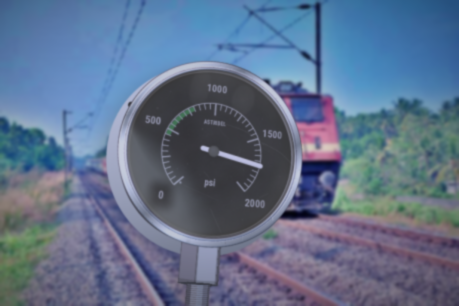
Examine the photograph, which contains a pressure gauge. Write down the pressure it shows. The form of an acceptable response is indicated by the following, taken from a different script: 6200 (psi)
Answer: 1750 (psi)
